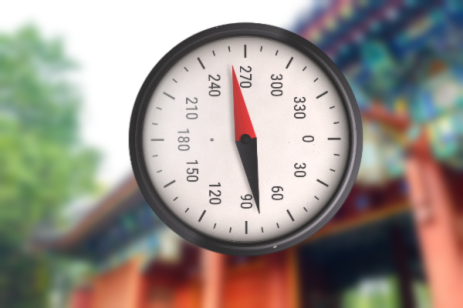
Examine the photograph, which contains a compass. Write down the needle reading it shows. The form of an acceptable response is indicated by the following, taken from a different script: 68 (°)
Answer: 260 (°)
